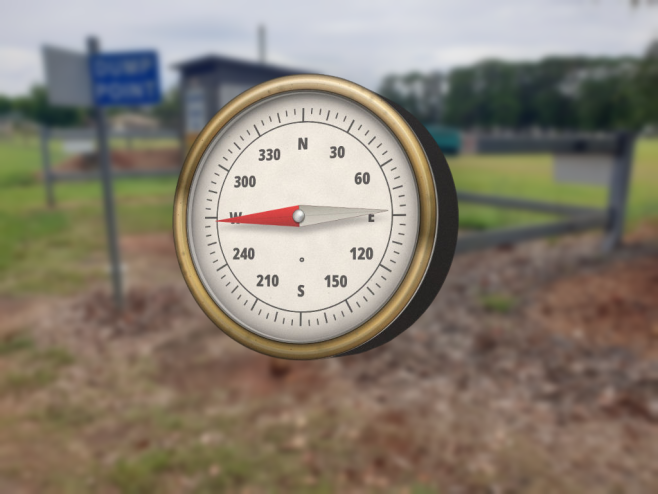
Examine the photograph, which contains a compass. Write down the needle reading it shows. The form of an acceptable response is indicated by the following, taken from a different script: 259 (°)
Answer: 267.5 (°)
